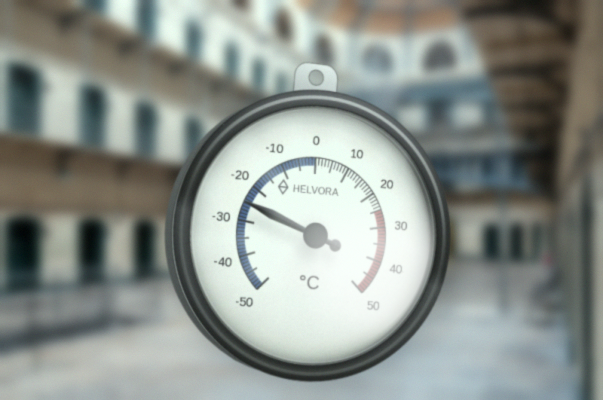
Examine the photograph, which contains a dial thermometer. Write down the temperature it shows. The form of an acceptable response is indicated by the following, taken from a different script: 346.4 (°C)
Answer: -25 (°C)
